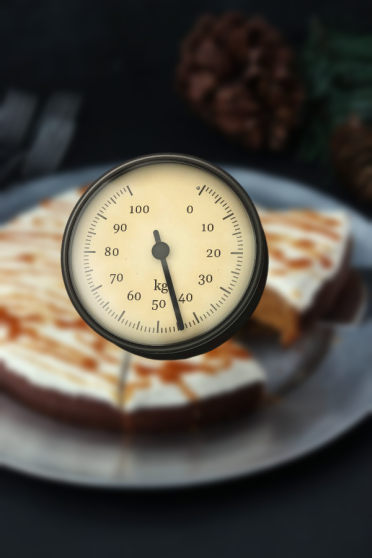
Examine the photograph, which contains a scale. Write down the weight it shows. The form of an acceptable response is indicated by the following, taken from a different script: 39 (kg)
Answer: 44 (kg)
